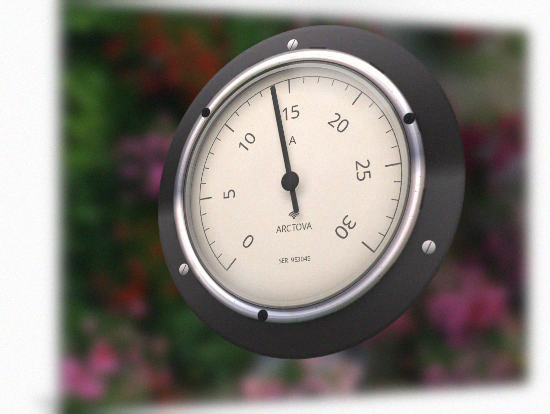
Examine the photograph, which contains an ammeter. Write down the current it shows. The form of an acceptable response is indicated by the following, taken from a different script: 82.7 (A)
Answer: 14 (A)
